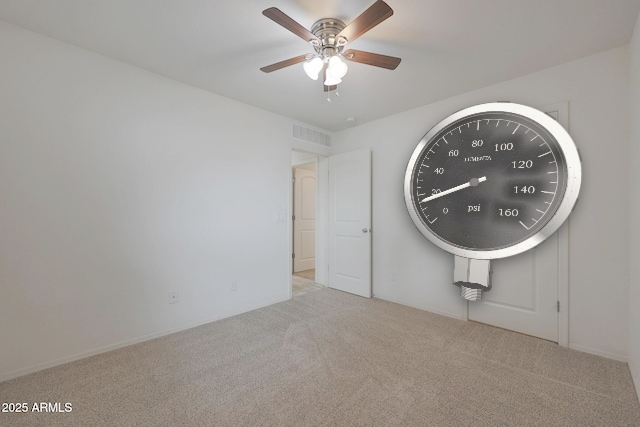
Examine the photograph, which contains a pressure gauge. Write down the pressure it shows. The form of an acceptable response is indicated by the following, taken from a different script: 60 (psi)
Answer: 15 (psi)
